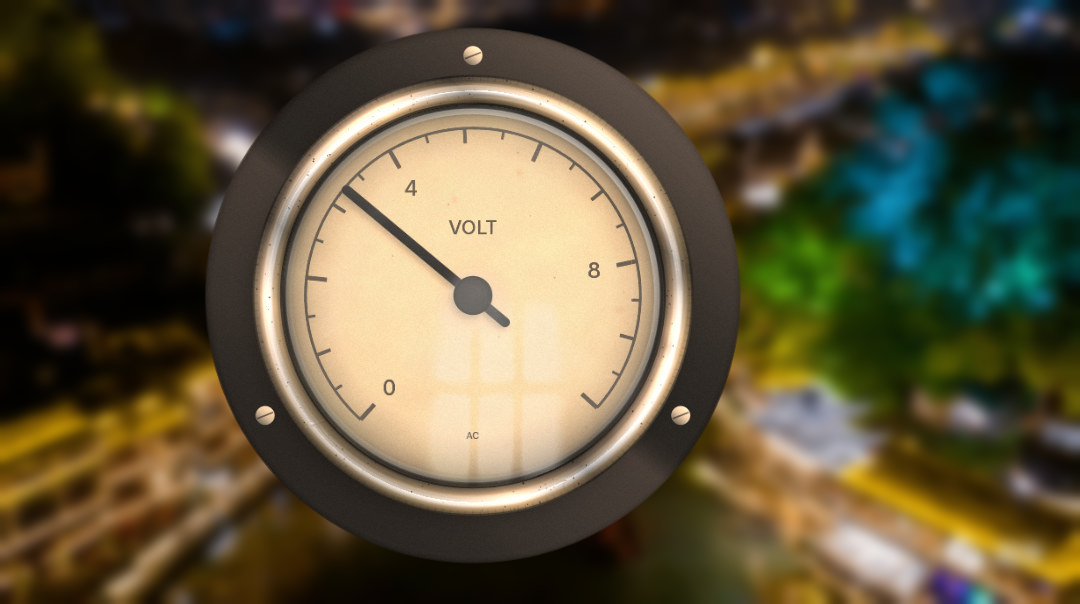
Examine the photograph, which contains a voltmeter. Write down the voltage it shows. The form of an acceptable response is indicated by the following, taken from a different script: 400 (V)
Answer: 3.25 (V)
